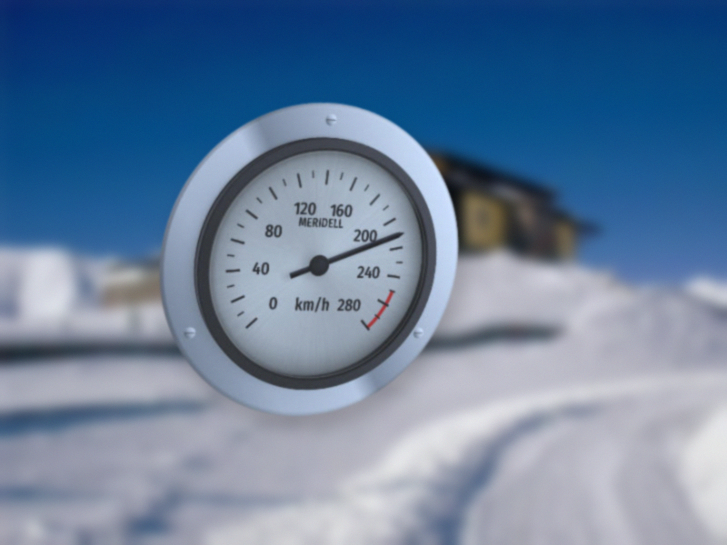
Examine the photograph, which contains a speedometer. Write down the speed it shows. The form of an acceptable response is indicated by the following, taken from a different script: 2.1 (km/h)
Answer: 210 (km/h)
